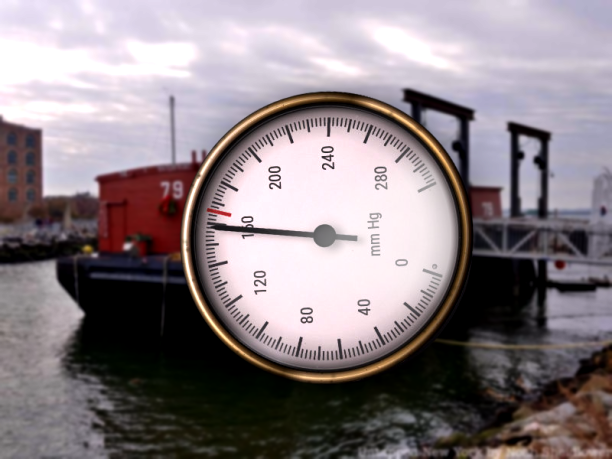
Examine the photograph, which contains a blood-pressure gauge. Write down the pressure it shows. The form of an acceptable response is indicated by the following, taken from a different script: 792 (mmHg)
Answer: 158 (mmHg)
